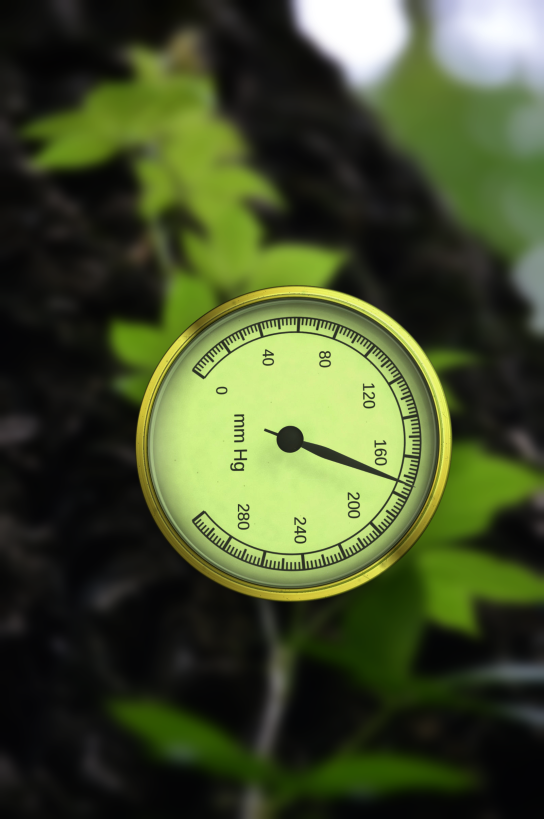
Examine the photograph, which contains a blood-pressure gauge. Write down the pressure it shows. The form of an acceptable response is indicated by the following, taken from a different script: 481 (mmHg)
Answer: 174 (mmHg)
